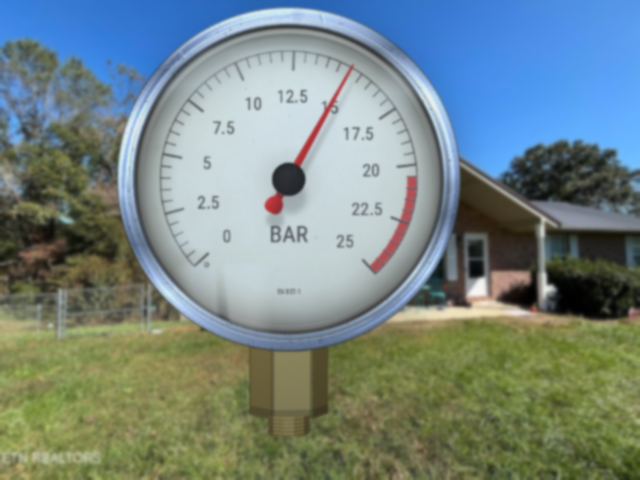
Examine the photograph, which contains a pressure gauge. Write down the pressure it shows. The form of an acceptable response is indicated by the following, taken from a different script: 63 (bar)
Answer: 15 (bar)
